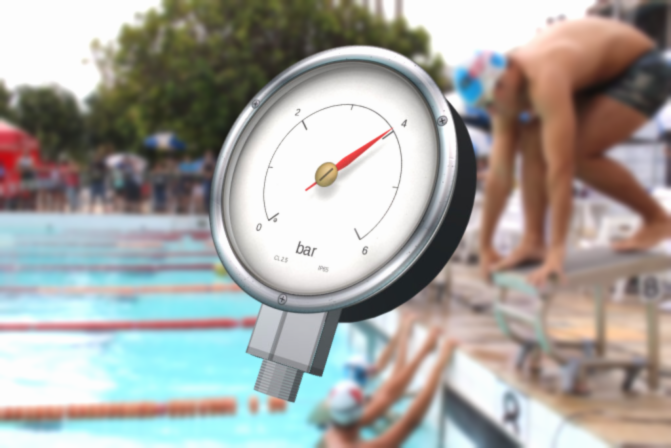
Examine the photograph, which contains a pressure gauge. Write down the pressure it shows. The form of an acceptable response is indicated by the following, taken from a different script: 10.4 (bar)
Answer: 4 (bar)
